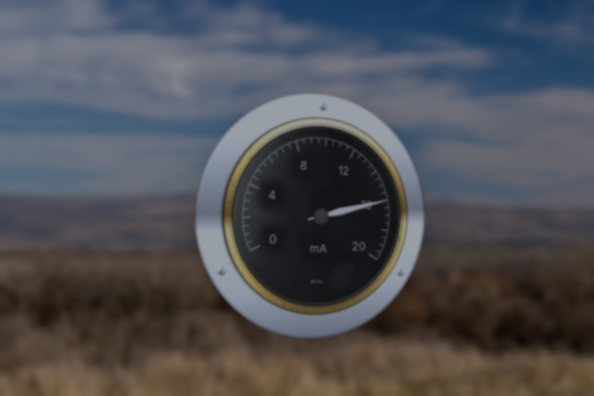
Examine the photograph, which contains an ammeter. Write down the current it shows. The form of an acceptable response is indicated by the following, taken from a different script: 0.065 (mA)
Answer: 16 (mA)
